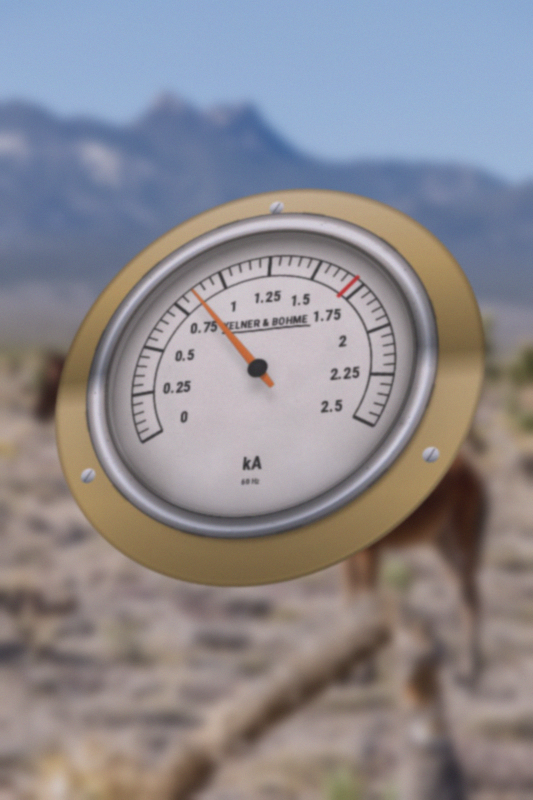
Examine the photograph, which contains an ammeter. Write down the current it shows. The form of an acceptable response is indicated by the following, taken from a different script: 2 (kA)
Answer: 0.85 (kA)
